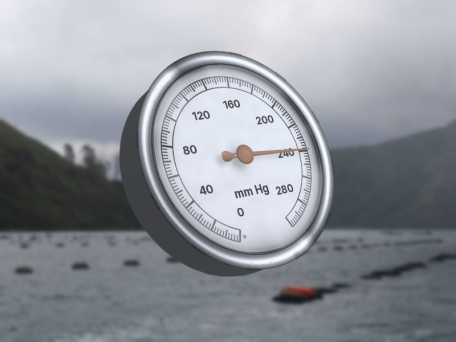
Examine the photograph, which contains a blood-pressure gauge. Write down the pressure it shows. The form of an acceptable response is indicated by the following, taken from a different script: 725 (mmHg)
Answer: 240 (mmHg)
